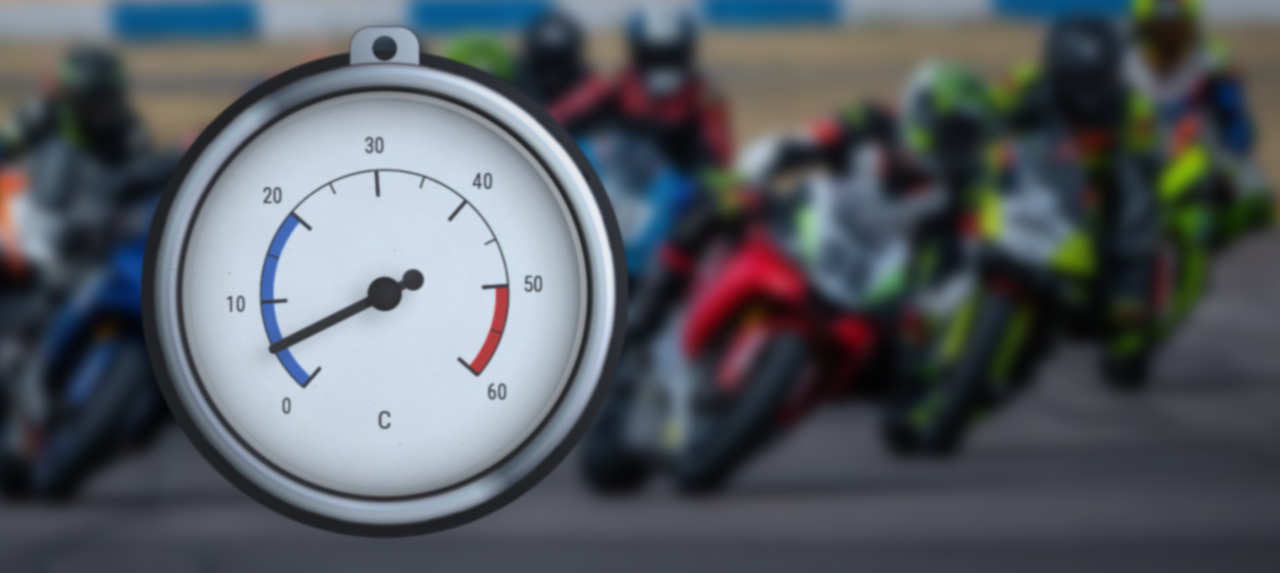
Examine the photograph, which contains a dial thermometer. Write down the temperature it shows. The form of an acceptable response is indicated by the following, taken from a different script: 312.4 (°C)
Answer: 5 (°C)
